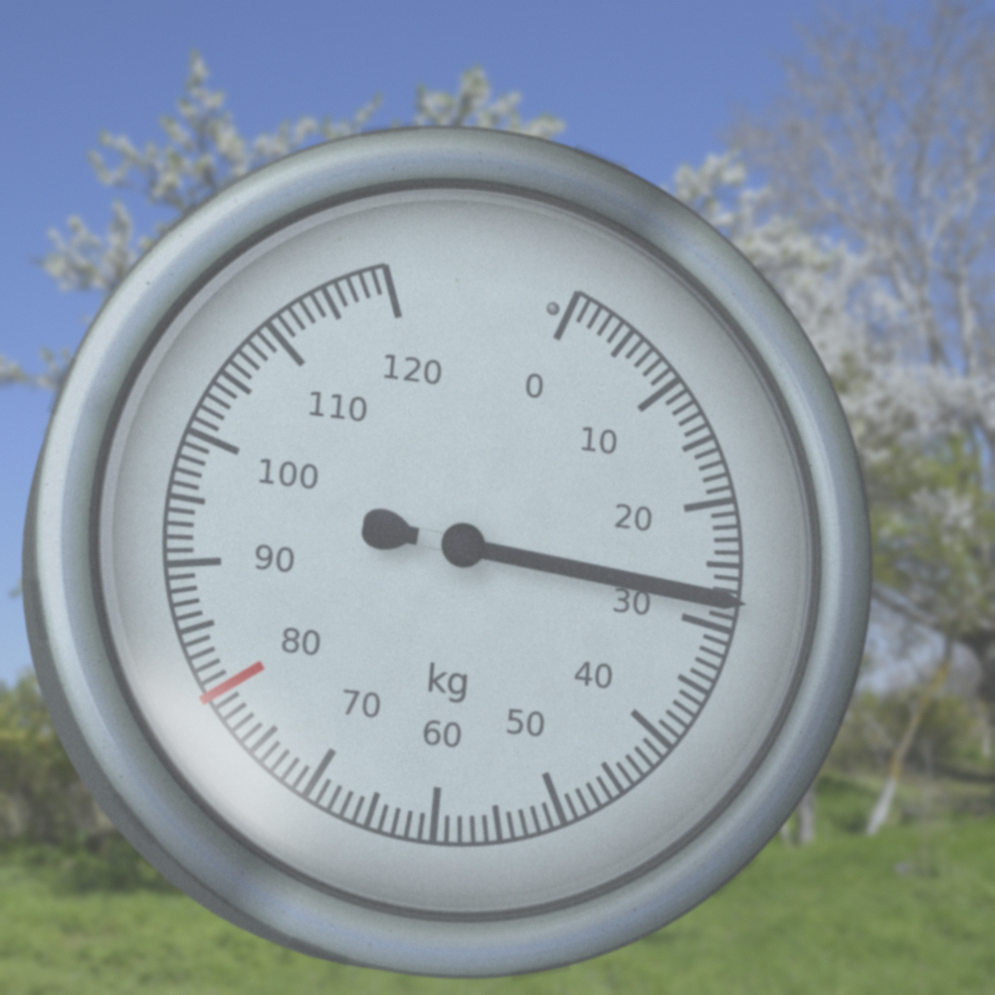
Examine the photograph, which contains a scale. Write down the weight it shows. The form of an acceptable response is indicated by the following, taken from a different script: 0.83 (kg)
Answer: 28 (kg)
